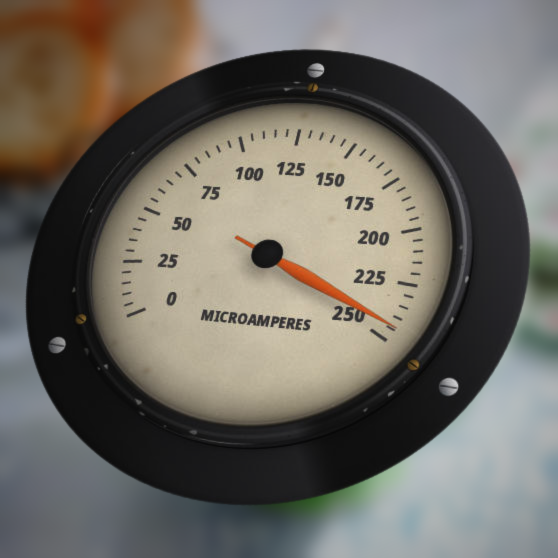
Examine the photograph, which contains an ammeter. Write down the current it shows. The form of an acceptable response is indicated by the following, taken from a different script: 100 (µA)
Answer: 245 (µA)
